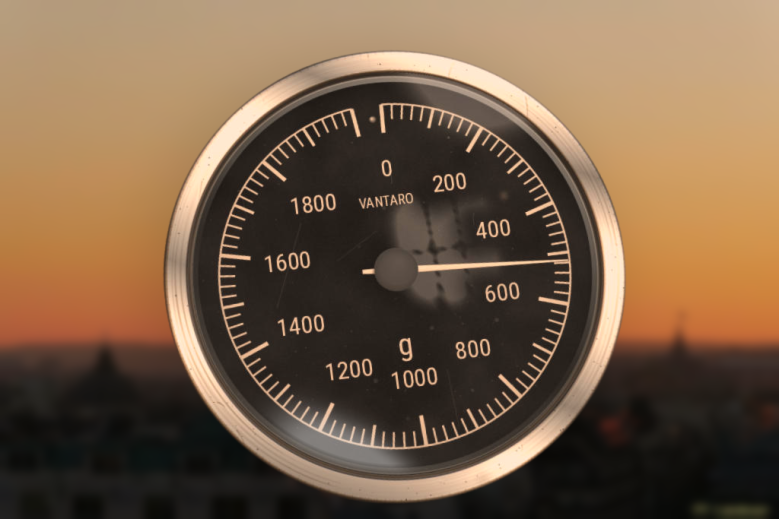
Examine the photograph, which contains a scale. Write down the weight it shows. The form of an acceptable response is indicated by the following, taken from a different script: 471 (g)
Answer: 520 (g)
